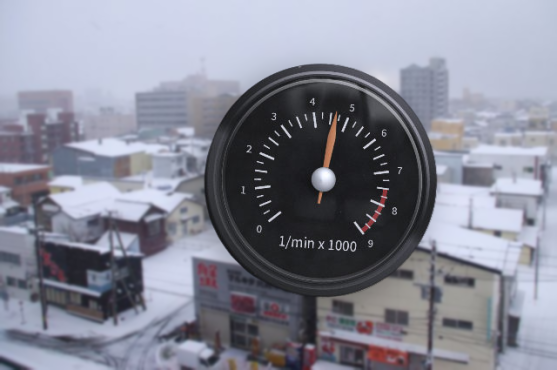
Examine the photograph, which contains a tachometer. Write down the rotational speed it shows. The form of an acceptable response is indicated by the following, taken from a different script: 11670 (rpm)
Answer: 4625 (rpm)
